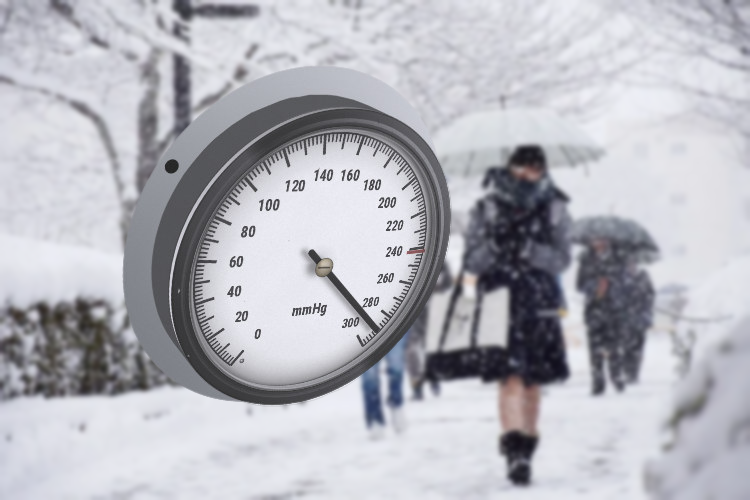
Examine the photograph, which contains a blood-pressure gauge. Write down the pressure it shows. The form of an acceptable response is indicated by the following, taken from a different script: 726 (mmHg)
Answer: 290 (mmHg)
